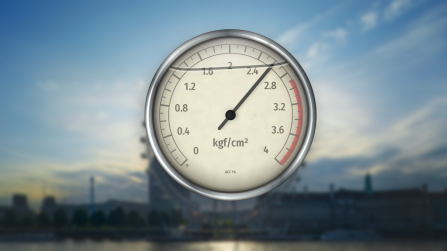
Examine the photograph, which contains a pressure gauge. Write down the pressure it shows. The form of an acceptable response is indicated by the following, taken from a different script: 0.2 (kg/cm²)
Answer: 2.6 (kg/cm²)
